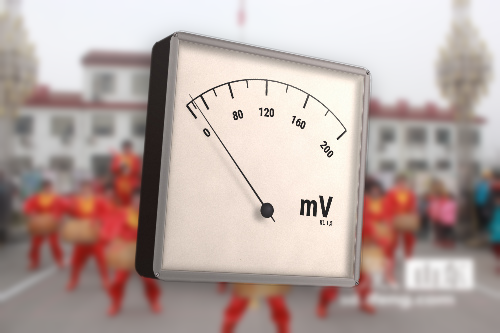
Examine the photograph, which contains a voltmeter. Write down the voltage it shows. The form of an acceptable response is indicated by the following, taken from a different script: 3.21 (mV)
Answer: 20 (mV)
